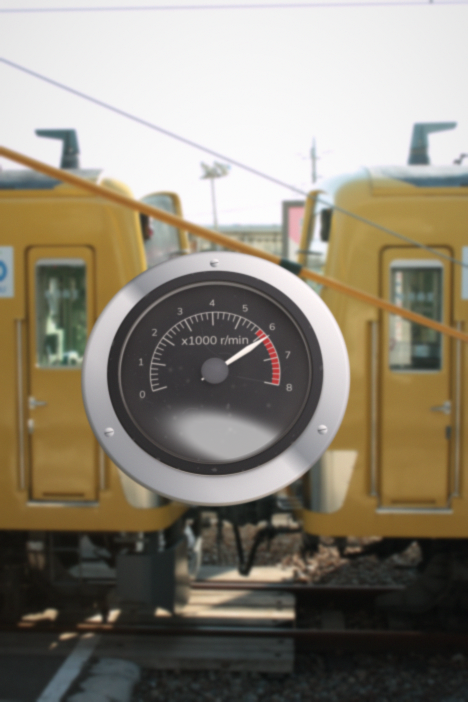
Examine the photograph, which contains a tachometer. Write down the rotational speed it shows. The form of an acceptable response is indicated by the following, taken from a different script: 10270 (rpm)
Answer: 6200 (rpm)
